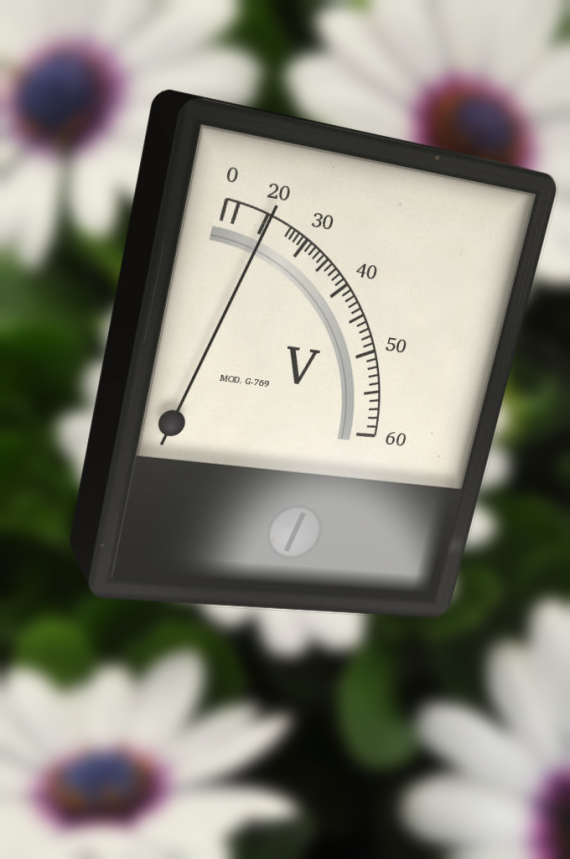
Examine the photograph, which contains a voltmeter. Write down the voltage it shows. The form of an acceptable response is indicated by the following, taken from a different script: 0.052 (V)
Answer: 20 (V)
